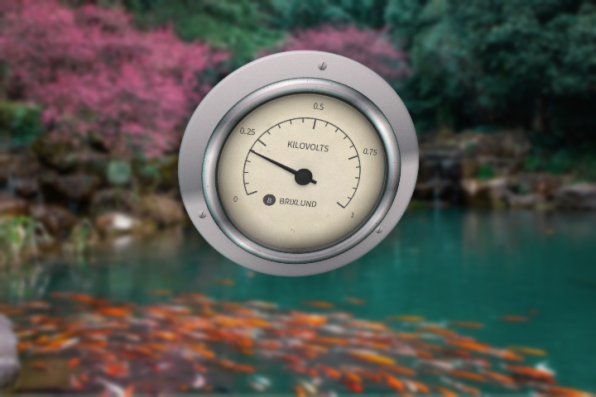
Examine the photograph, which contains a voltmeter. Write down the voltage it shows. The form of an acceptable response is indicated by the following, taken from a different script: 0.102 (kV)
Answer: 0.2 (kV)
